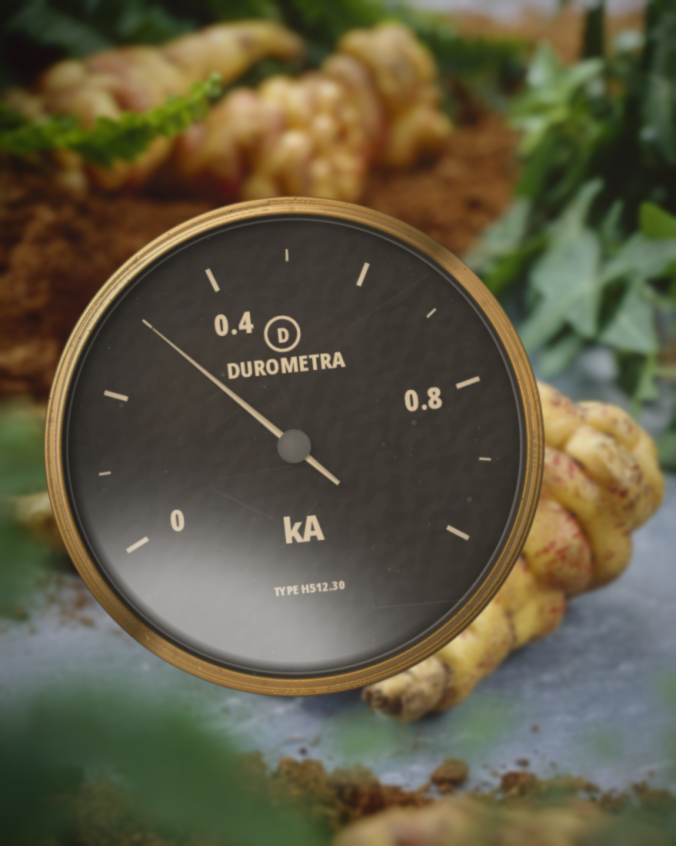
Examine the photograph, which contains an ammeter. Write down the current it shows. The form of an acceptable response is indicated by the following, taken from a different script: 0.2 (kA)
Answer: 0.3 (kA)
